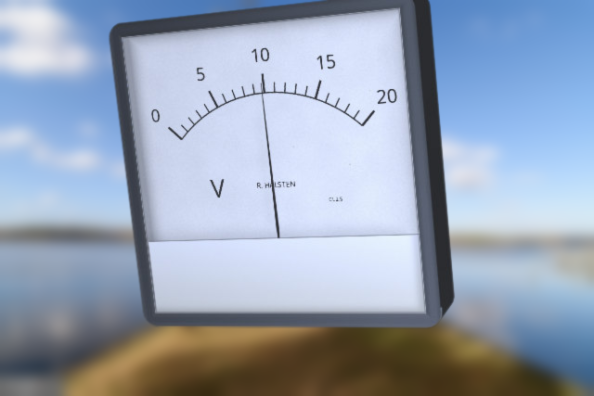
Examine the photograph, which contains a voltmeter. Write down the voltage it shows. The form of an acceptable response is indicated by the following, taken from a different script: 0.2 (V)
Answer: 10 (V)
